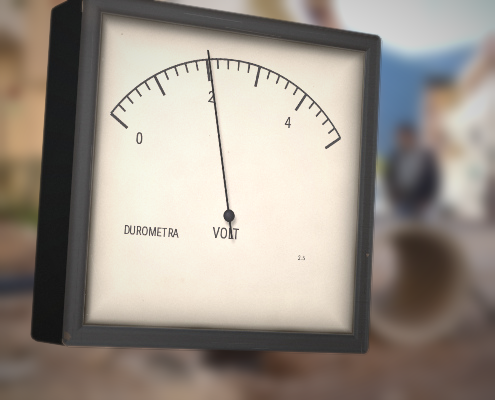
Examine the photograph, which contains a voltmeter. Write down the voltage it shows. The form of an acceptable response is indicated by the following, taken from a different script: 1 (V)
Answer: 2 (V)
